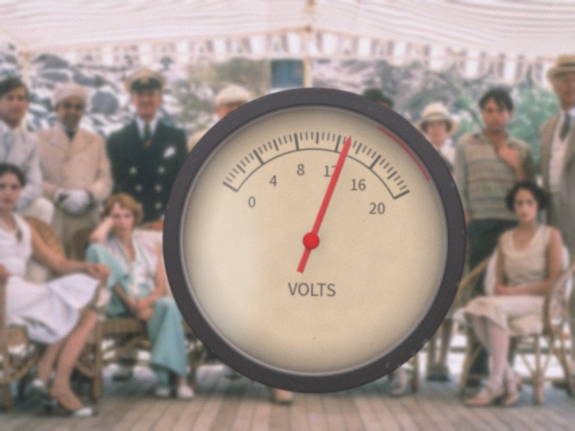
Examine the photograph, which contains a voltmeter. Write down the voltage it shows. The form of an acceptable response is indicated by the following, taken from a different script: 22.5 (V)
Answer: 13 (V)
